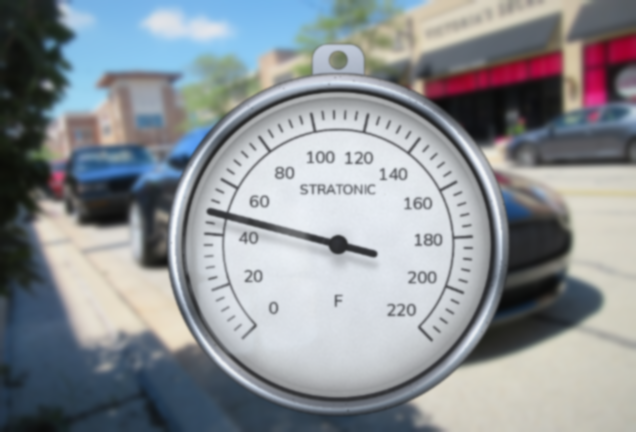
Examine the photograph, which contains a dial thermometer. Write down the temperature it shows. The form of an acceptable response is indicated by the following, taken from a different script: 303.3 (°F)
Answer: 48 (°F)
